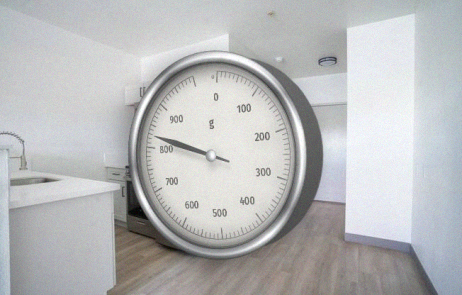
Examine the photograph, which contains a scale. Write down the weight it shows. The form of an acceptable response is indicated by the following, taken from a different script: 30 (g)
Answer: 830 (g)
